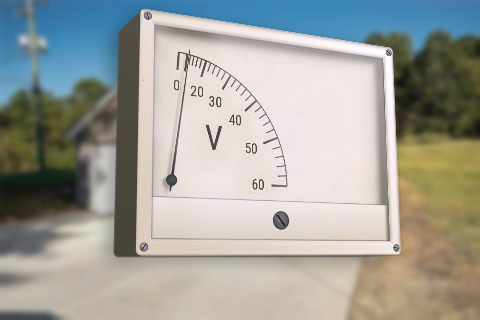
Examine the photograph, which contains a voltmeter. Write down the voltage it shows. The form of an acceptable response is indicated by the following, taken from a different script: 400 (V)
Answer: 10 (V)
